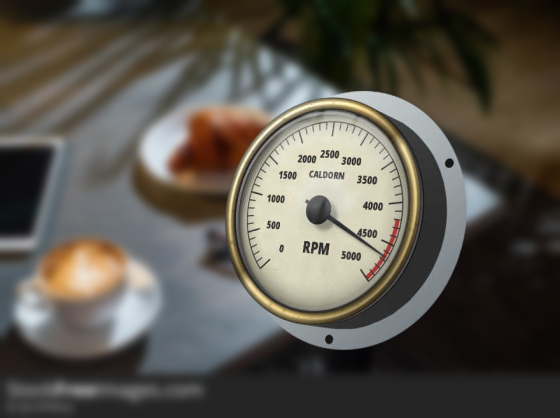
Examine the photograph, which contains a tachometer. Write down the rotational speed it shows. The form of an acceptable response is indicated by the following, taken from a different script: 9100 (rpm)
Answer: 4650 (rpm)
